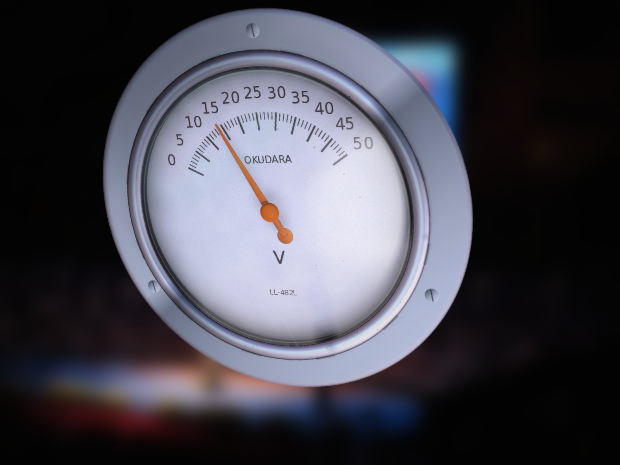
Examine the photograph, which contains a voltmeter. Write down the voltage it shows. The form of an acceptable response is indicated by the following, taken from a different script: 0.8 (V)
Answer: 15 (V)
